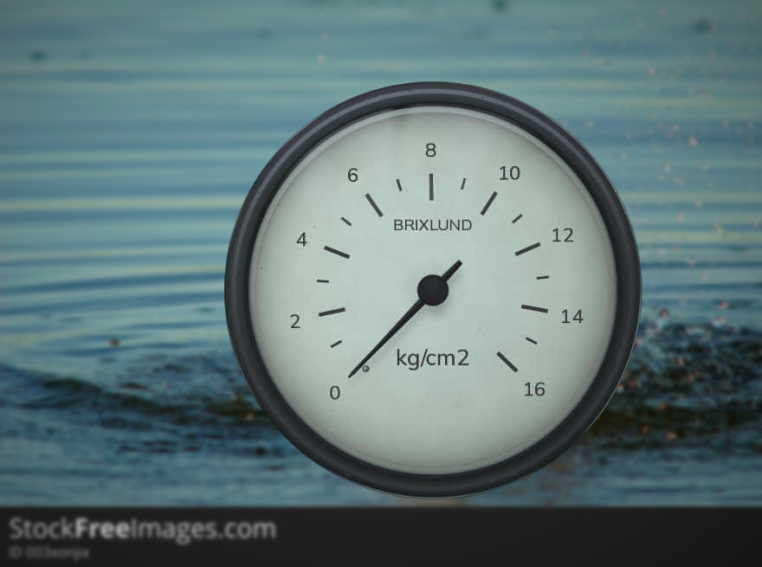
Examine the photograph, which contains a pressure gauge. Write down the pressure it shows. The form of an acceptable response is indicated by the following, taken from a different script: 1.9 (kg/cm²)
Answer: 0 (kg/cm²)
